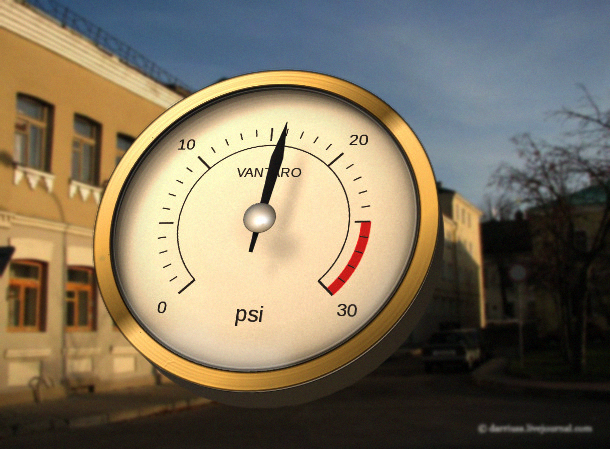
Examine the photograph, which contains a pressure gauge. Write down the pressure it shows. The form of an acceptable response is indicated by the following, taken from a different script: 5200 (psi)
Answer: 16 (psi)
